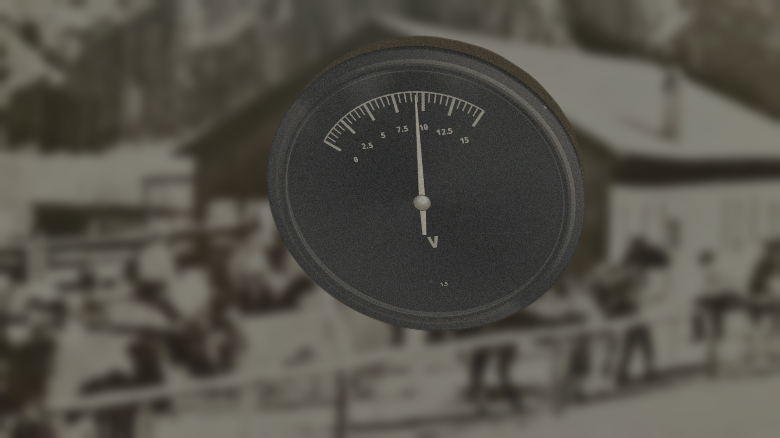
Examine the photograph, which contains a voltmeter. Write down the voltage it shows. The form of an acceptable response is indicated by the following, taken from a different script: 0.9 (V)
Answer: 9.5 (V)
